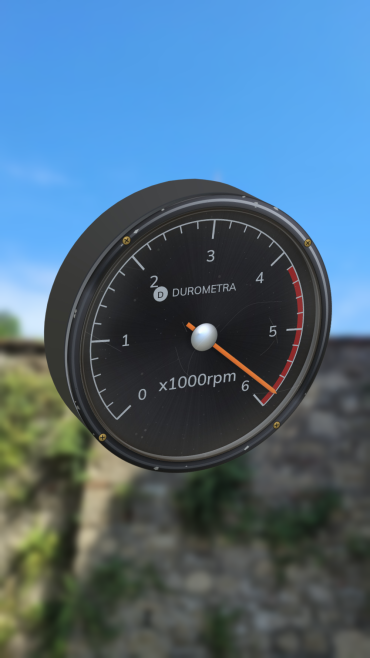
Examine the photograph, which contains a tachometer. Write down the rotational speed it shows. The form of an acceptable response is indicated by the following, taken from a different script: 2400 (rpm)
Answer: 5800 (rpm)
